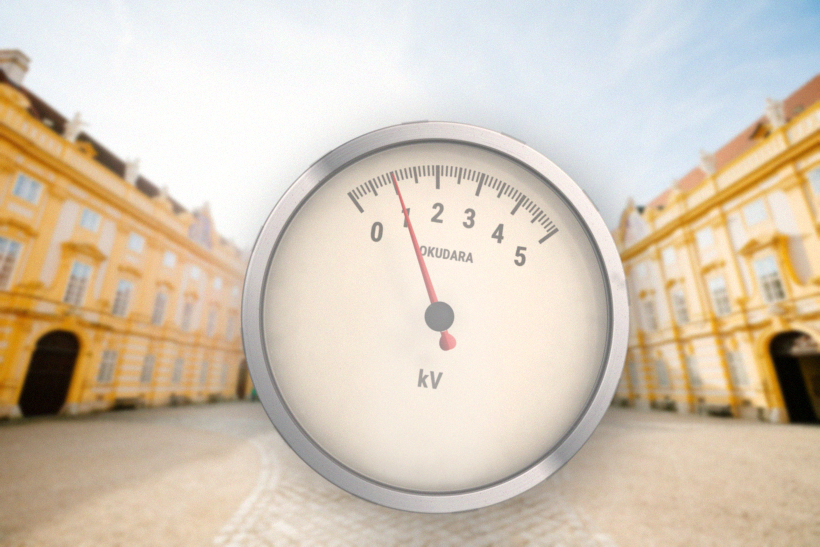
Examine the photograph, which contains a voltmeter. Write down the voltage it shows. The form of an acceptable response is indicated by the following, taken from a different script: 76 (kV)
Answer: 1 (kV)
